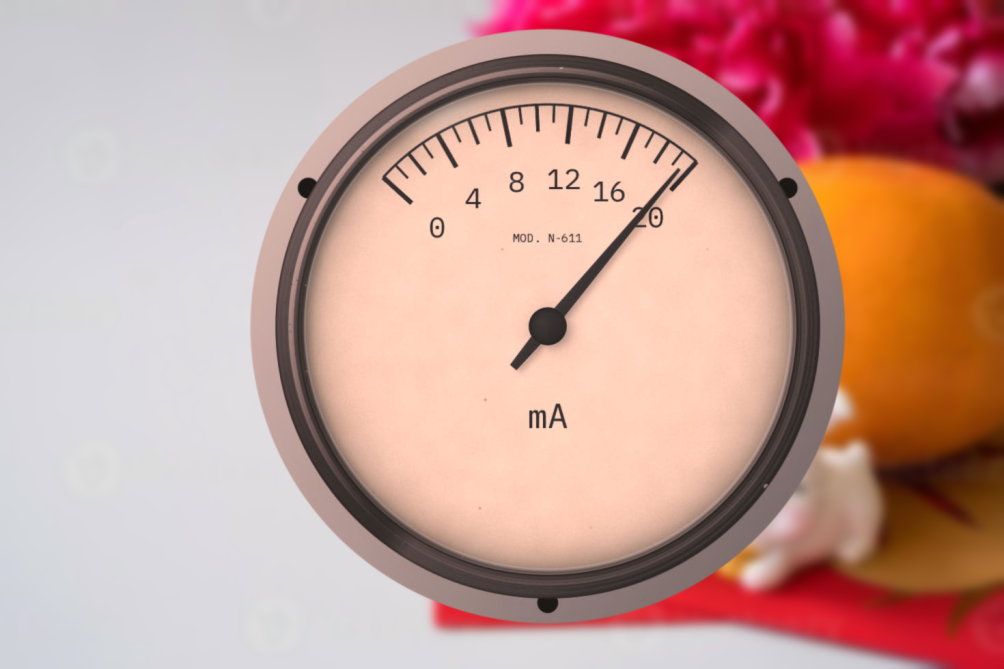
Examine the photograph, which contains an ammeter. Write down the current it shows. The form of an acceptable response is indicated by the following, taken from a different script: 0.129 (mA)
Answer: 19.5 (mA)
